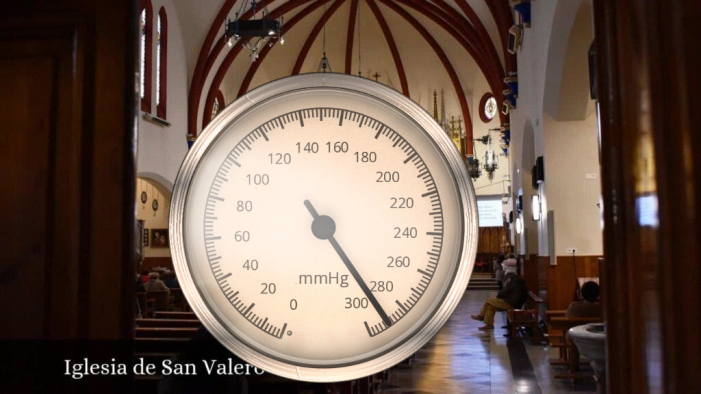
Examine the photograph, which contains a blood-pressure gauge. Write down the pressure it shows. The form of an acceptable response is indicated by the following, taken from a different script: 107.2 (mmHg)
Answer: 290 (mmHg)
